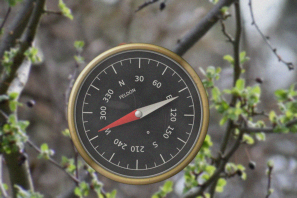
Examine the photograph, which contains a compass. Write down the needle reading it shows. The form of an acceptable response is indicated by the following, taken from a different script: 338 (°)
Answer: 275 (°)
